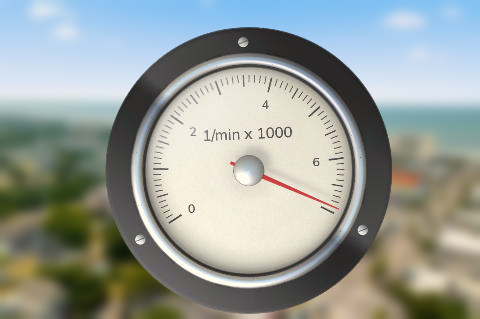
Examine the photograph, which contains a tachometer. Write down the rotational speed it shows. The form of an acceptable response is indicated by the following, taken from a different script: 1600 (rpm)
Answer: 6900 (rpm)
